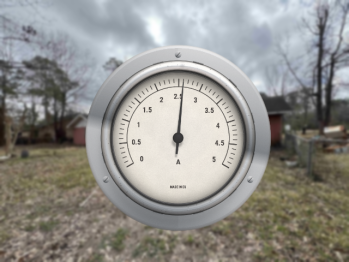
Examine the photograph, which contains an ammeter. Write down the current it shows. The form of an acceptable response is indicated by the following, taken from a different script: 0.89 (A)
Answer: 2.6 (A)
